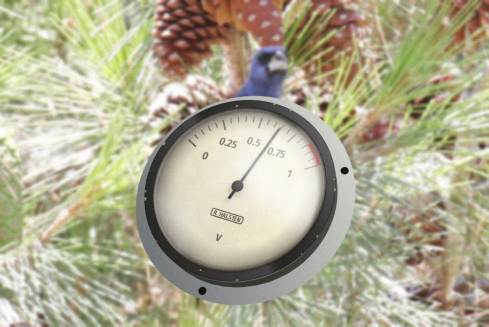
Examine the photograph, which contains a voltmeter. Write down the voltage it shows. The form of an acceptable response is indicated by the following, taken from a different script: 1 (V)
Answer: 0.65 (V)
